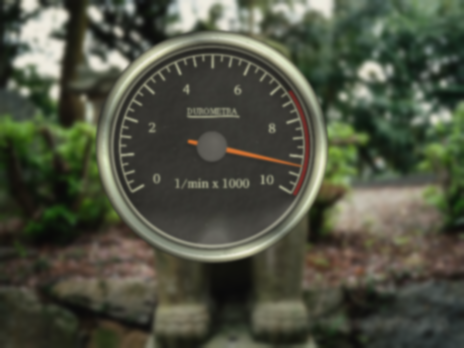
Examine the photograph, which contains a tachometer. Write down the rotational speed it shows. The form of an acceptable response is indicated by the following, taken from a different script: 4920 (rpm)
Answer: 9250 (rpm)
